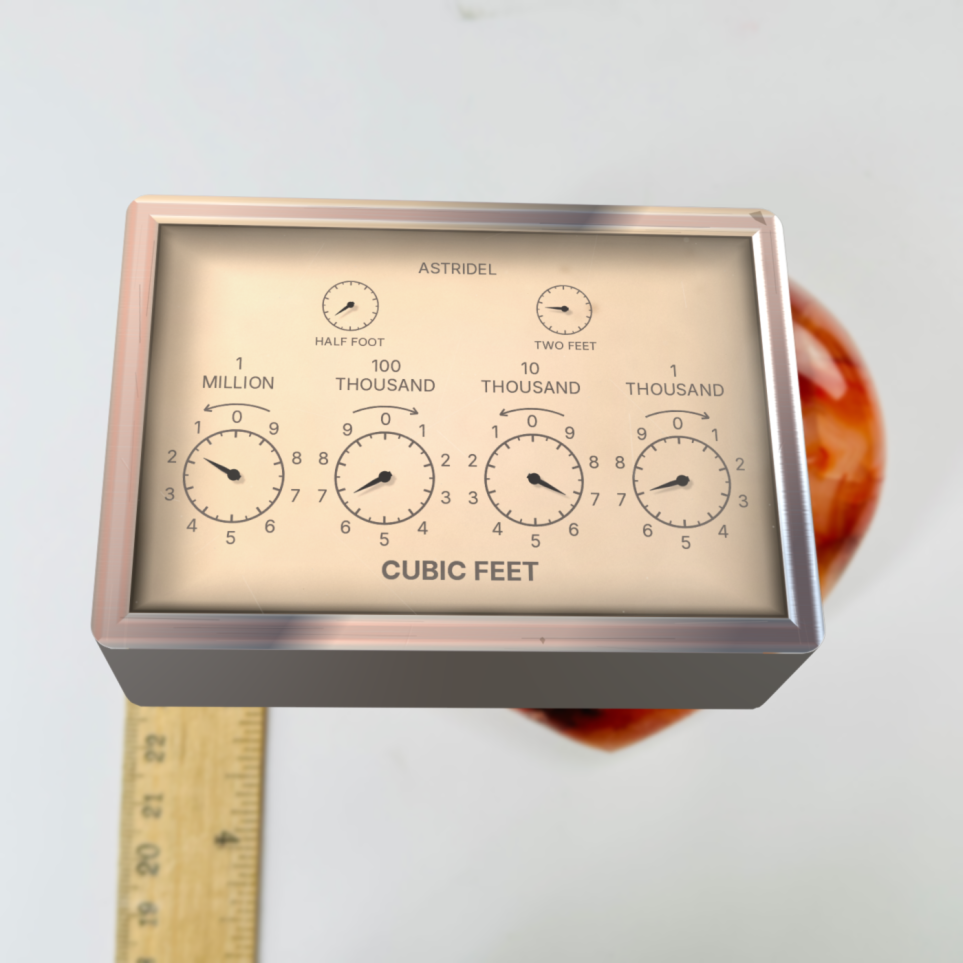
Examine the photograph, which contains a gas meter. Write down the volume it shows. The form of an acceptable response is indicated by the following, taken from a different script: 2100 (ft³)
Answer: 166700 (ft³)
